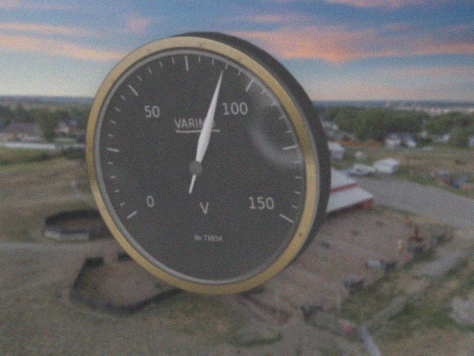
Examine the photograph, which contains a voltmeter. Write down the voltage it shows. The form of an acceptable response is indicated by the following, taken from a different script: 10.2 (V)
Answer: 90 (V)
